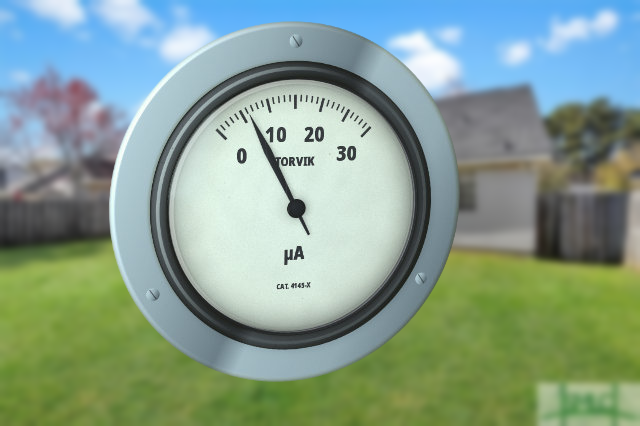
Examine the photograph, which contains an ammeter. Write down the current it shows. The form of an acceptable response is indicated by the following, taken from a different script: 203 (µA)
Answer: 6 (µA)
